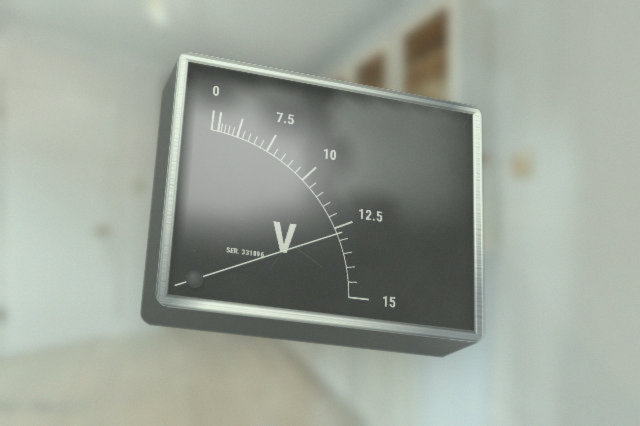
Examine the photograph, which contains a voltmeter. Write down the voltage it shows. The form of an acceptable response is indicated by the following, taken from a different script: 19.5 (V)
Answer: 12.75 (V)
